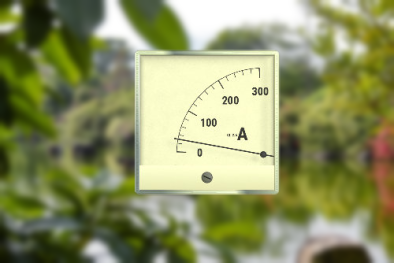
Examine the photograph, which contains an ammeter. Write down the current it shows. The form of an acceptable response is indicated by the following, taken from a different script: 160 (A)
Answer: 30 (A)
